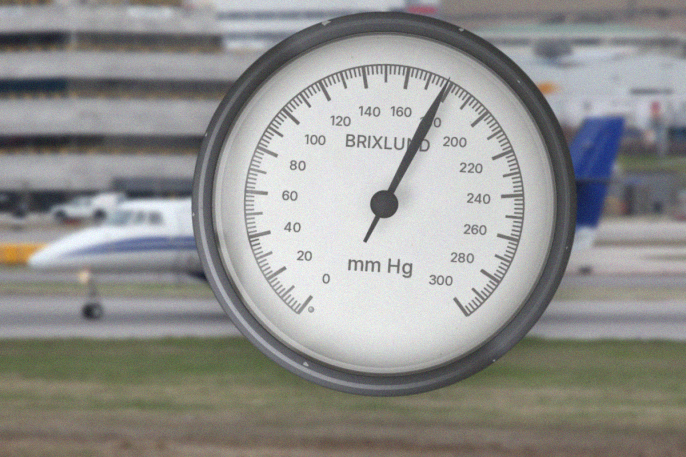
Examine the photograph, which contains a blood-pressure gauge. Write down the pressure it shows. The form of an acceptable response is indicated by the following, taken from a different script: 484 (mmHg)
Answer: 178 (mmHg)
